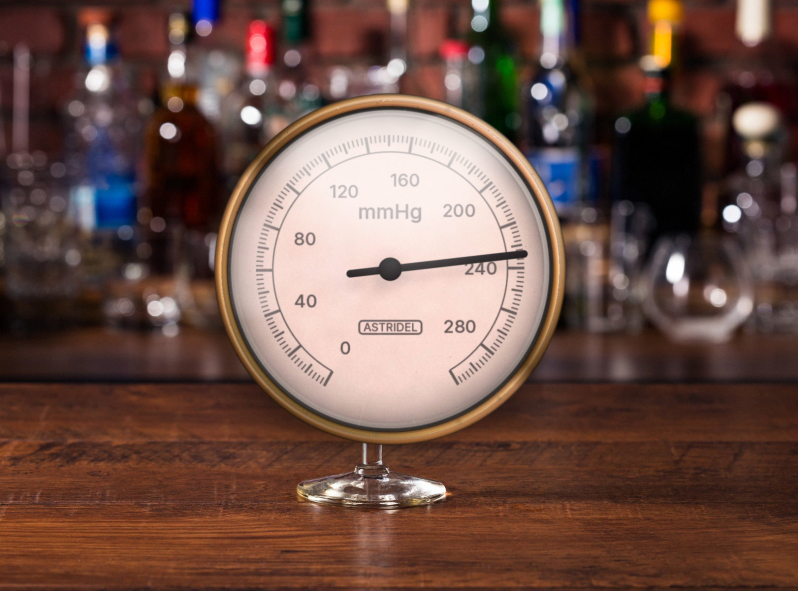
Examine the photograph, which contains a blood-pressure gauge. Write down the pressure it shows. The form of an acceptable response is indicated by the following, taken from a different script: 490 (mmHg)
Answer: 234 (mmHg)
